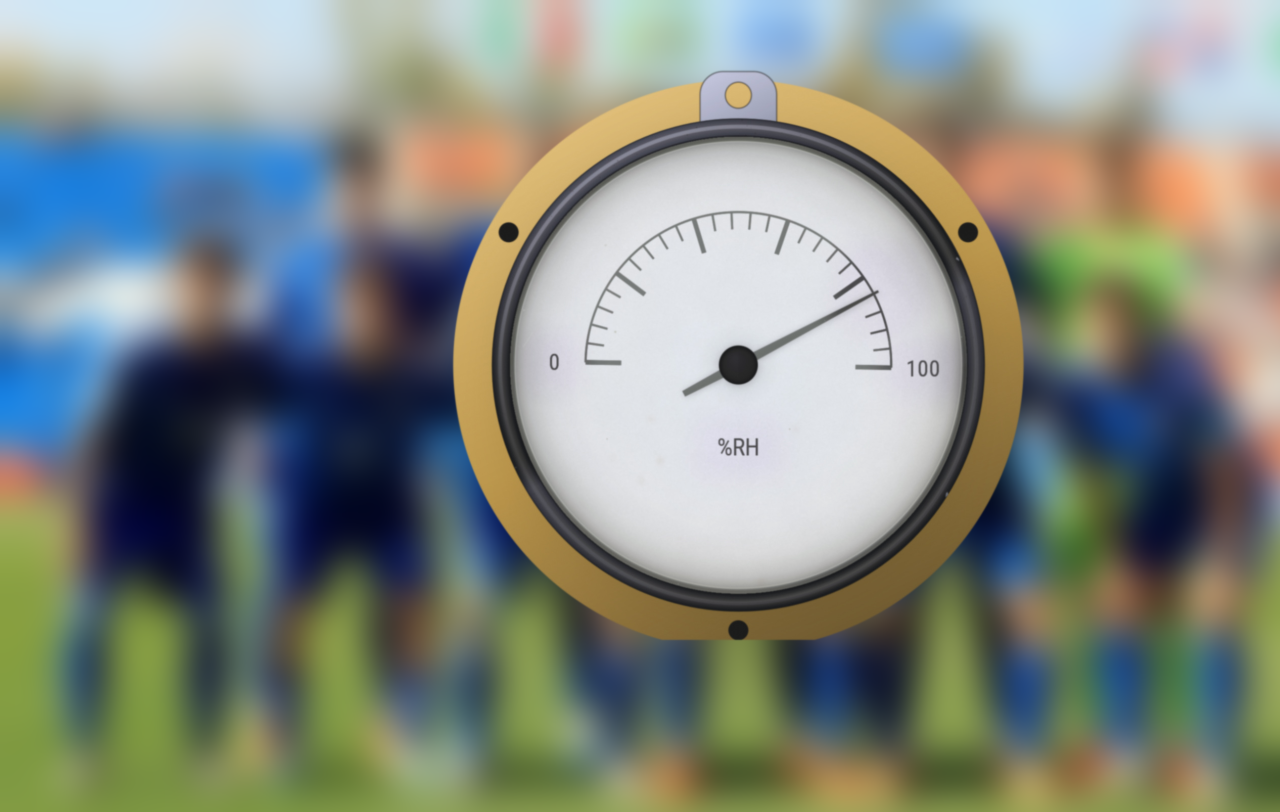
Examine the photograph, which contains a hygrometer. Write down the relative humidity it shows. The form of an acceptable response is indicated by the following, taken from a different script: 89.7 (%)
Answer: 84 (%)
